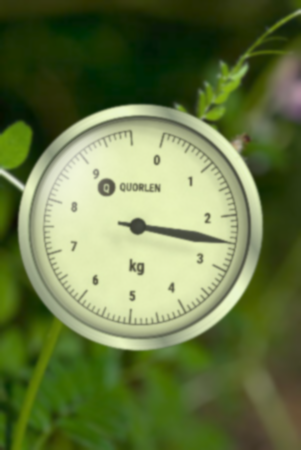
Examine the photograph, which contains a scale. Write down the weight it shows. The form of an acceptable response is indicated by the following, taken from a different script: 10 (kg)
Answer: 2.5 (kg)
